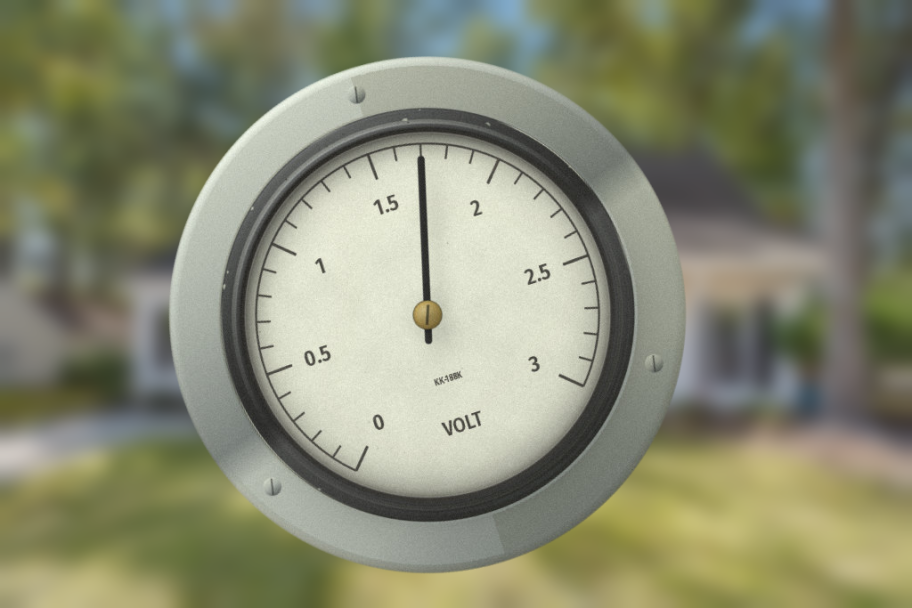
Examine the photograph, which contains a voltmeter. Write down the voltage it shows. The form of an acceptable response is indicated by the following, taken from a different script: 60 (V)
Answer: 1.7 (V)
